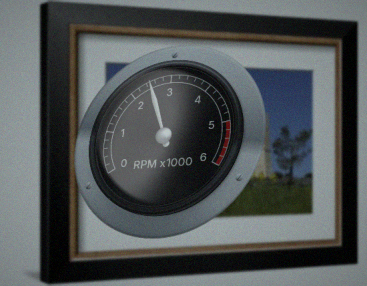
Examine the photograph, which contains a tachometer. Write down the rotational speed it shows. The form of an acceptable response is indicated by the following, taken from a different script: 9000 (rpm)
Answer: 2500 (rpm)
